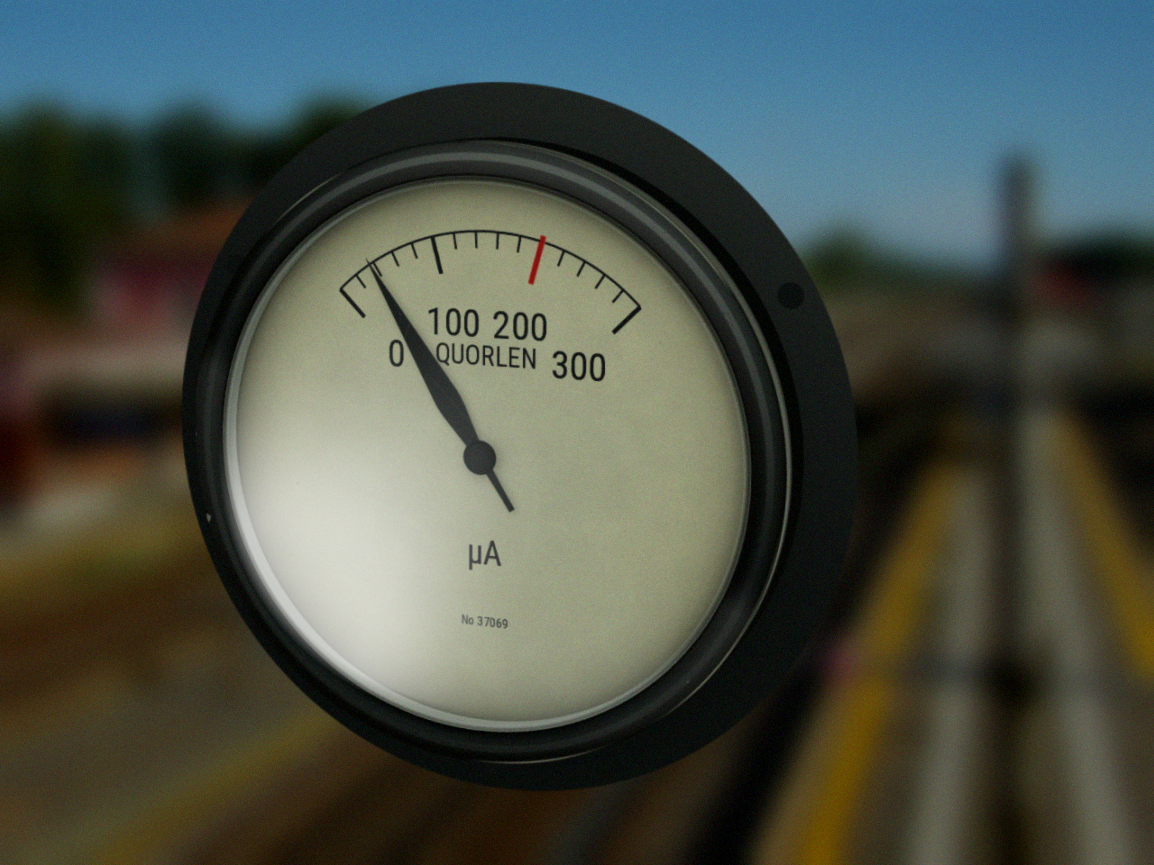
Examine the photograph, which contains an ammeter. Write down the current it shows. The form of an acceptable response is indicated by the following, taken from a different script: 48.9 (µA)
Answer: 40 (µA)
